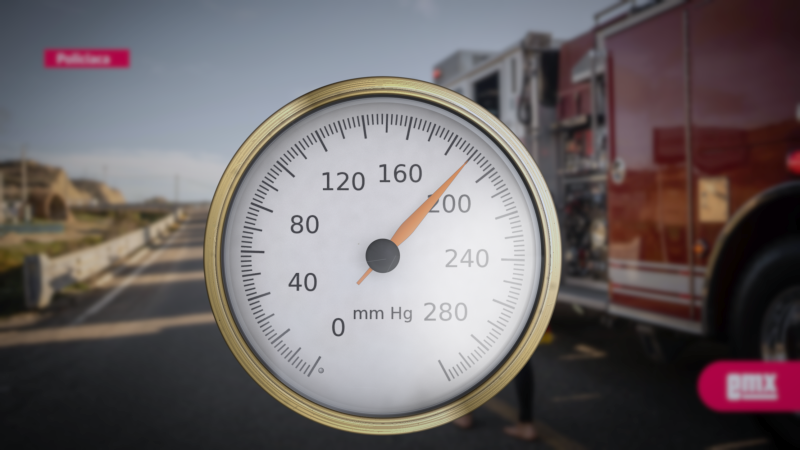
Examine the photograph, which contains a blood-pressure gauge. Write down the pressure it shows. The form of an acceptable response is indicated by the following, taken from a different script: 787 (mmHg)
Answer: 190 (mmHg)
